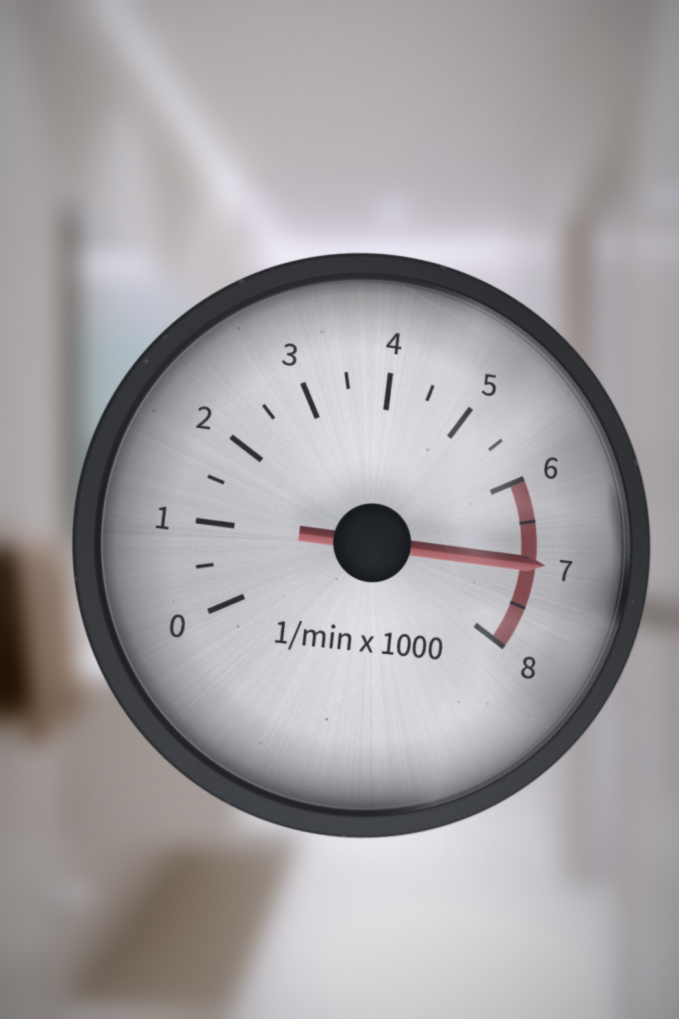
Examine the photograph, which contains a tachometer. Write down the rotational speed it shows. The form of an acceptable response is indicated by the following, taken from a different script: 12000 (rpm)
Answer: 7000 (rpm)
